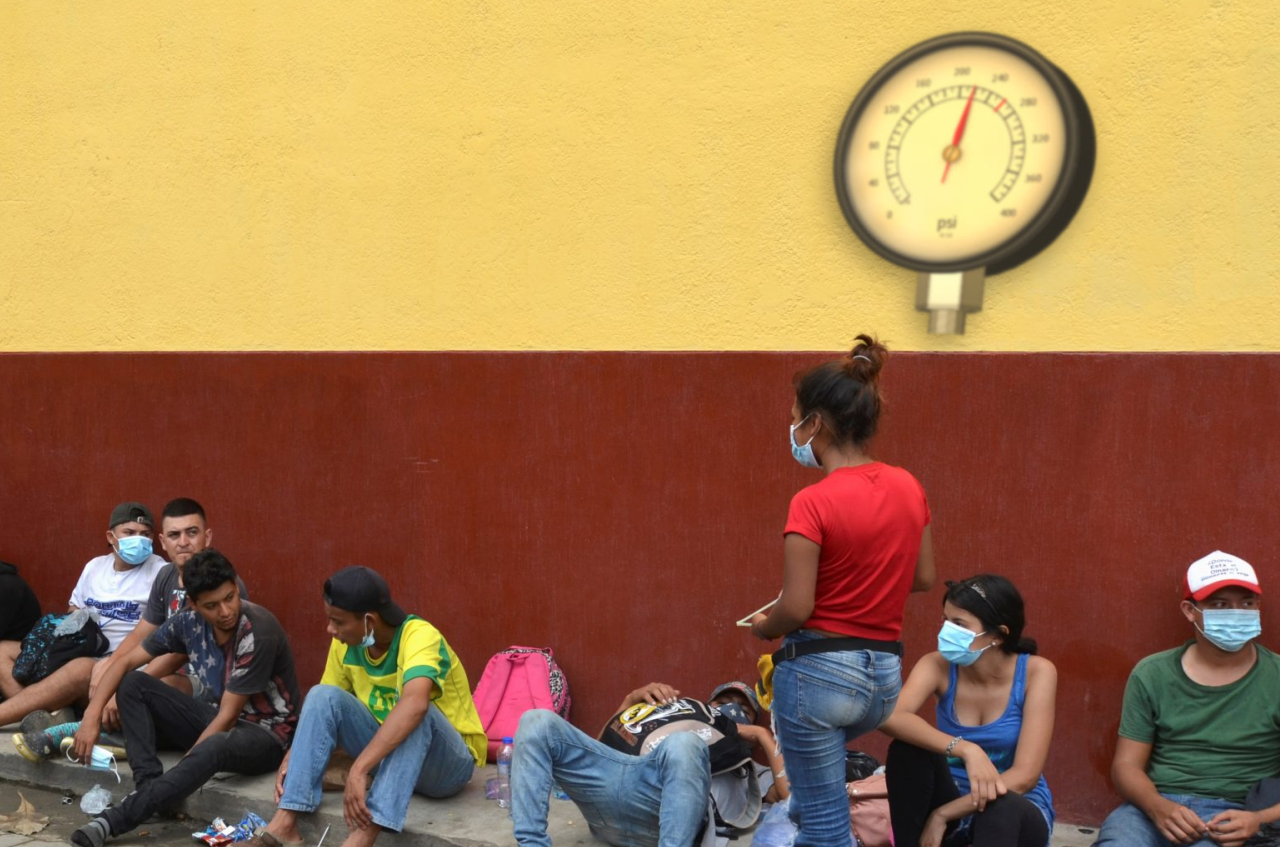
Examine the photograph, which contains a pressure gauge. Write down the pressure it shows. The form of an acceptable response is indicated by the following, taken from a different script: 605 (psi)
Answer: 220 (psi)
